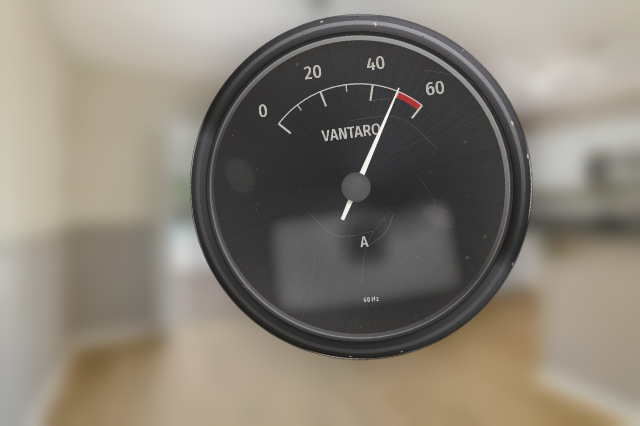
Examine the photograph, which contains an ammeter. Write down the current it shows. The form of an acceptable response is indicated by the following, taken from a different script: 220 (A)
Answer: 50 (A)
